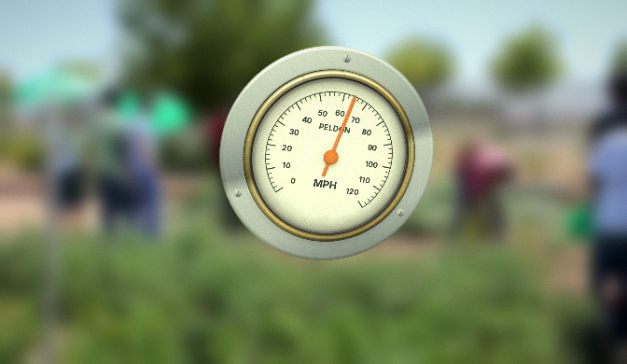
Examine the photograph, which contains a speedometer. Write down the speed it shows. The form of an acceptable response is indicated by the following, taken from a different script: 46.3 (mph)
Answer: 64 (mph)
